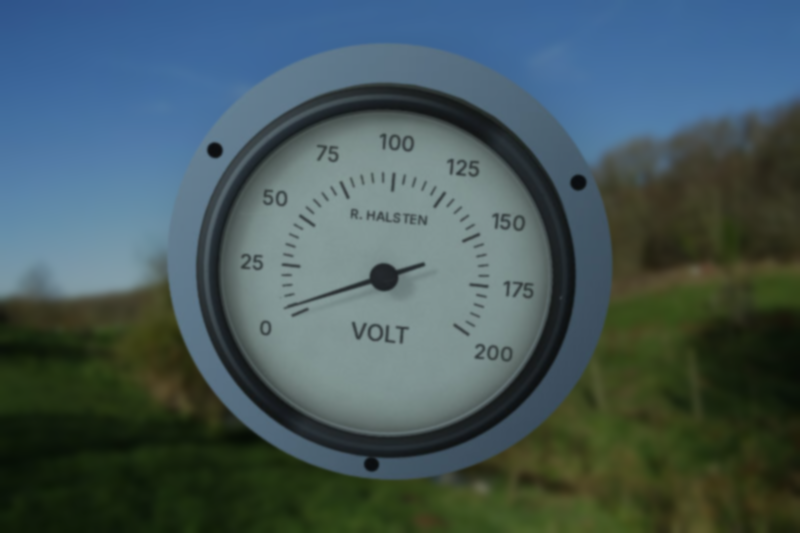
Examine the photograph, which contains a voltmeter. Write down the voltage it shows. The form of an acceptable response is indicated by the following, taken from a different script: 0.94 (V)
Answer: 5 (V)
